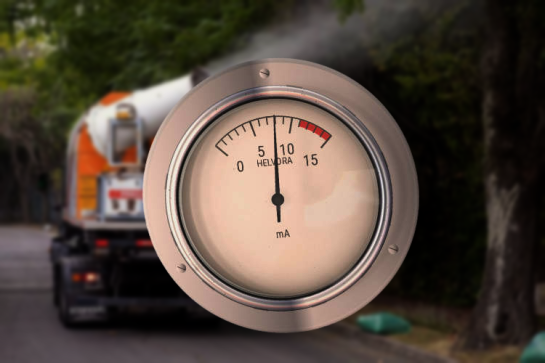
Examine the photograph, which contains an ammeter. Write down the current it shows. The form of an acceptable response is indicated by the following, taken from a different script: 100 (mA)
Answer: 8 (mA)
